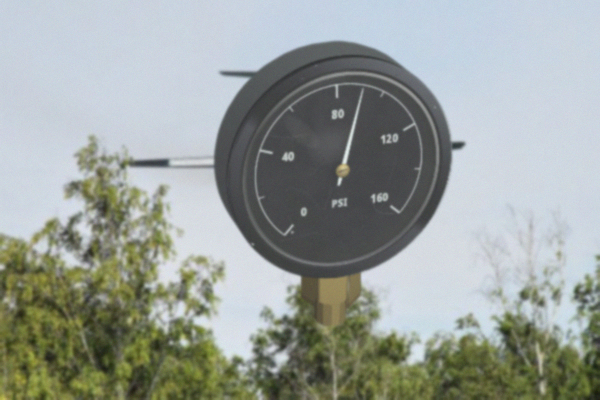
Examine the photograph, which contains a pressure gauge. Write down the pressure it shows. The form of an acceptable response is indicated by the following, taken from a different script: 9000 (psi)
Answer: 90 (psi)
